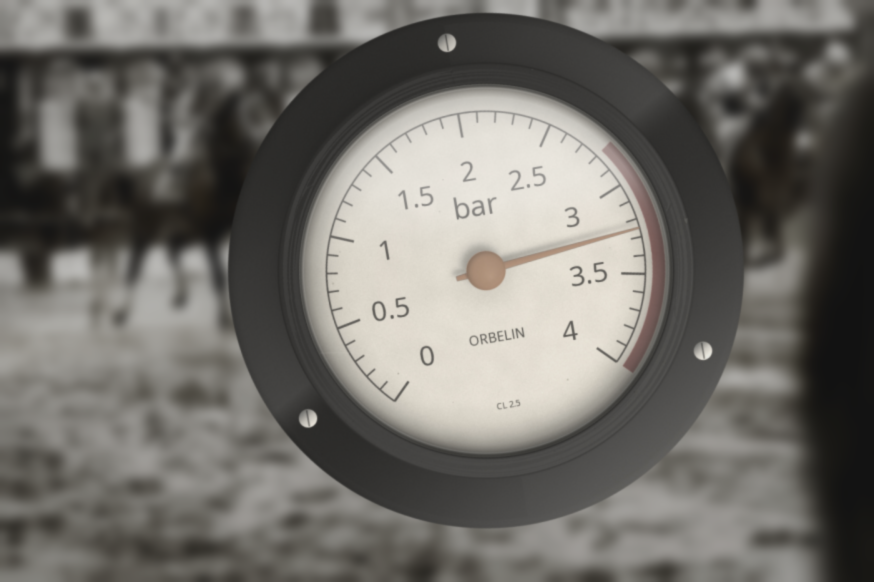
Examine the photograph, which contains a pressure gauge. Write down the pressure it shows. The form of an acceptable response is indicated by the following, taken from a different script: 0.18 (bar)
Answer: 3.25 (bar)
